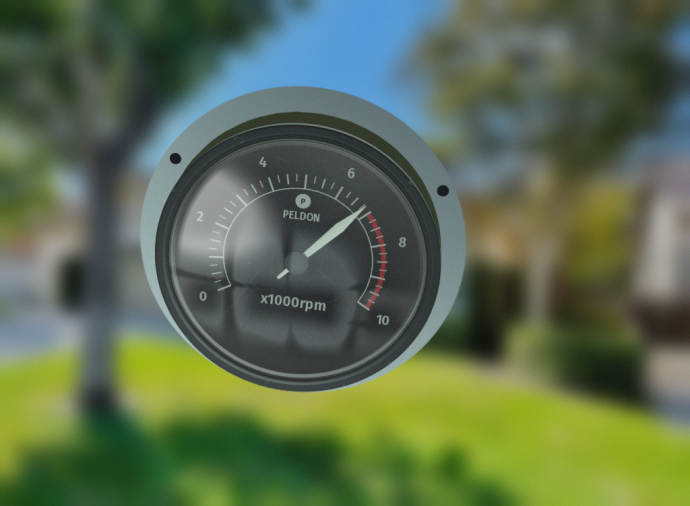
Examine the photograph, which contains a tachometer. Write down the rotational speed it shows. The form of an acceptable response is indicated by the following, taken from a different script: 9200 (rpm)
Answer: 6750 (rpm)
